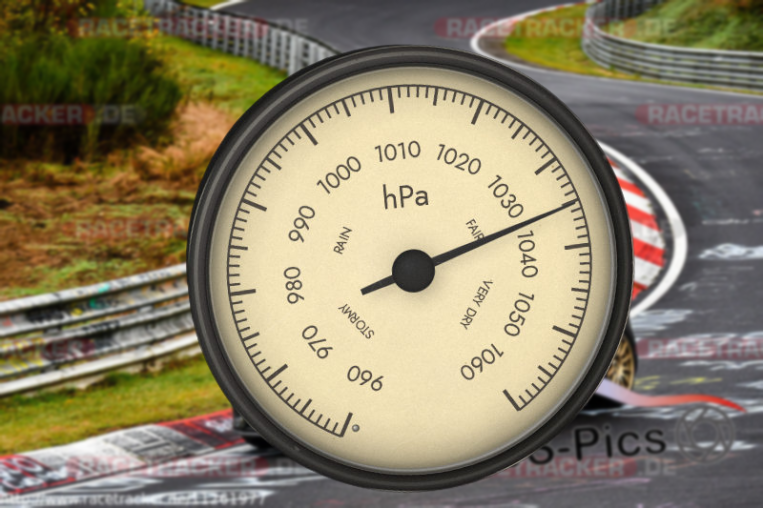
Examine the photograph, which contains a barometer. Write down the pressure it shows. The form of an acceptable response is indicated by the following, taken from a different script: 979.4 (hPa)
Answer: 1035 (hPa)
